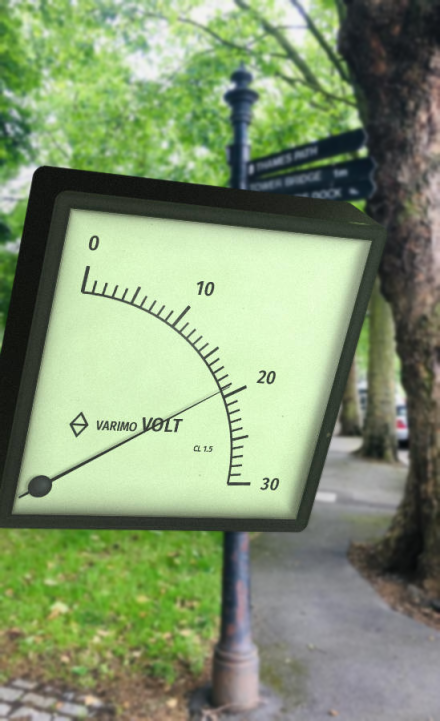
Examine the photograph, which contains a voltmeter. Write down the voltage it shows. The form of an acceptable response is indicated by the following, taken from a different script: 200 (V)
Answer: 19 (V)
